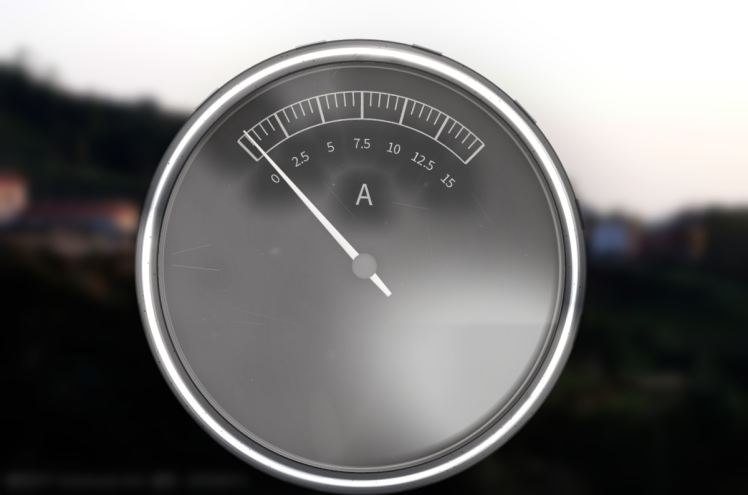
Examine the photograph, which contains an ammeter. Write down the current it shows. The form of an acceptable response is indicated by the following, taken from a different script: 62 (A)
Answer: 0.5 (A)
